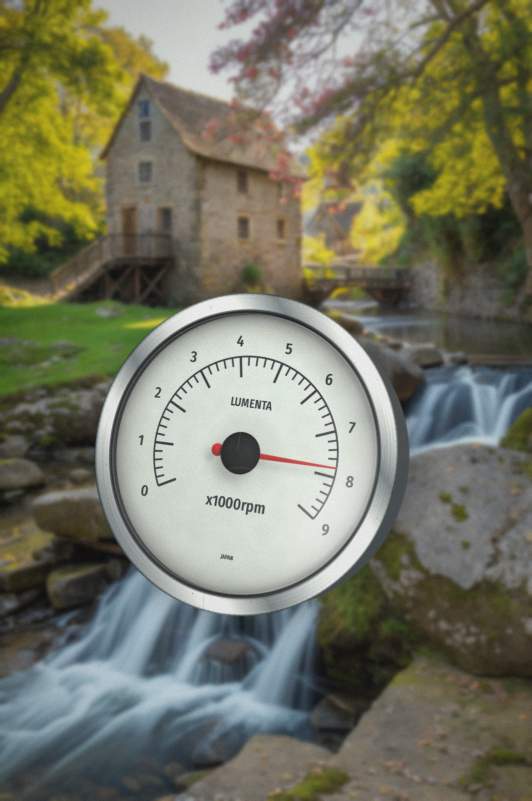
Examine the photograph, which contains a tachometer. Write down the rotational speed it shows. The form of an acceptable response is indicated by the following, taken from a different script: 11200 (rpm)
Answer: 7800 (rpm)
